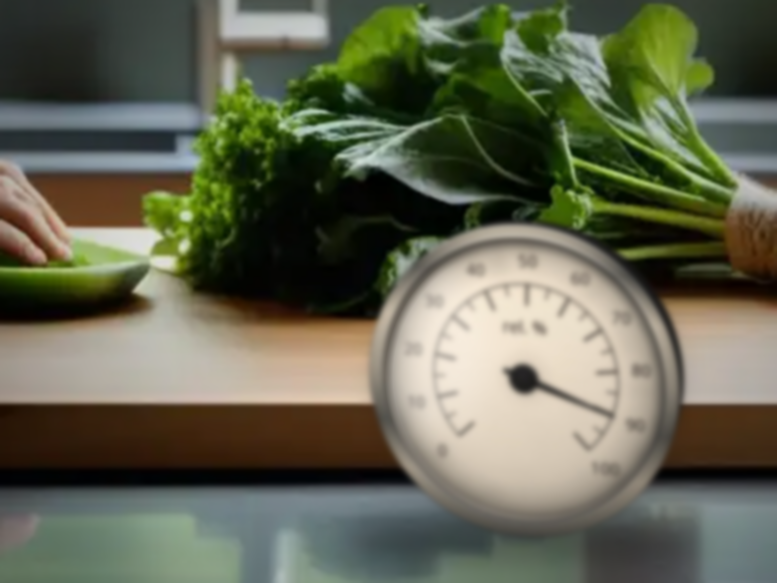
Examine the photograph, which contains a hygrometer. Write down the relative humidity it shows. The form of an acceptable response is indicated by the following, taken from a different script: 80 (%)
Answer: 90 (%)
